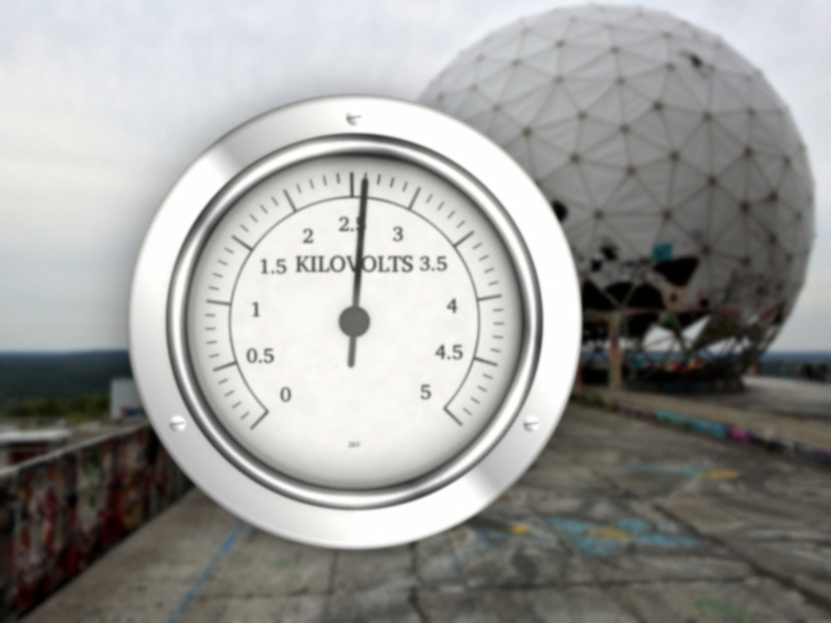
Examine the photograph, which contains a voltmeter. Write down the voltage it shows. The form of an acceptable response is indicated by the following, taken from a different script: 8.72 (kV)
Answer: 2.6 (kV)
